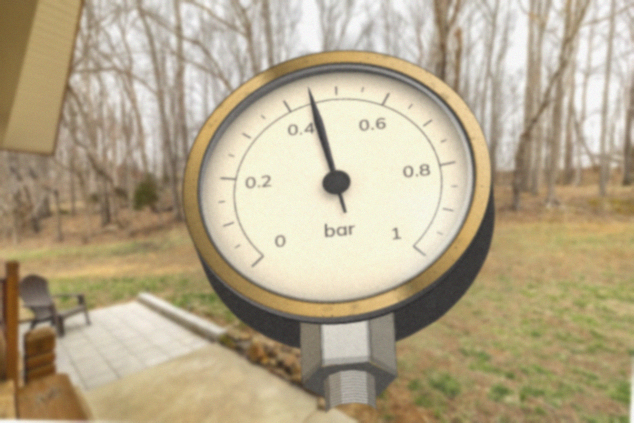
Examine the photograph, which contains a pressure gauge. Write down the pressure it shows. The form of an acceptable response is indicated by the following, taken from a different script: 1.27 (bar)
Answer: 0.45 (bar)
